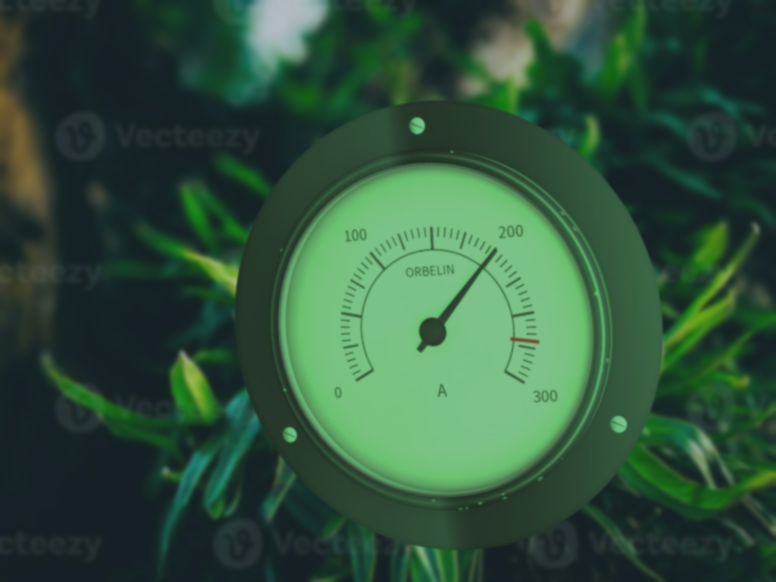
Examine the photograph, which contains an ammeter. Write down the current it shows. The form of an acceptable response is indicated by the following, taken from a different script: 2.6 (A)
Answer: 200 (A)
